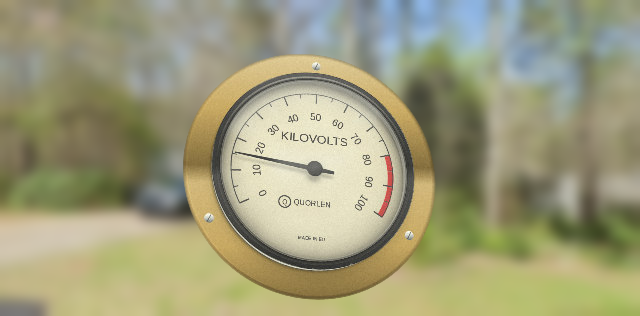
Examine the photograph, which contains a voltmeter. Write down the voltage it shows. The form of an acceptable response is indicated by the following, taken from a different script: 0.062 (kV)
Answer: 15 (kV)
